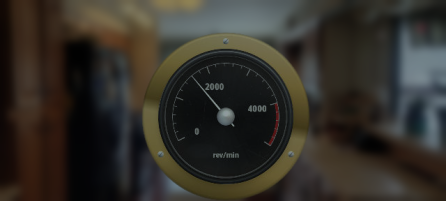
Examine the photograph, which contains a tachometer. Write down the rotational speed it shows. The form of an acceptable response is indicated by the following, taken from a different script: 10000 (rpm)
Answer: 1600 (rpm)
